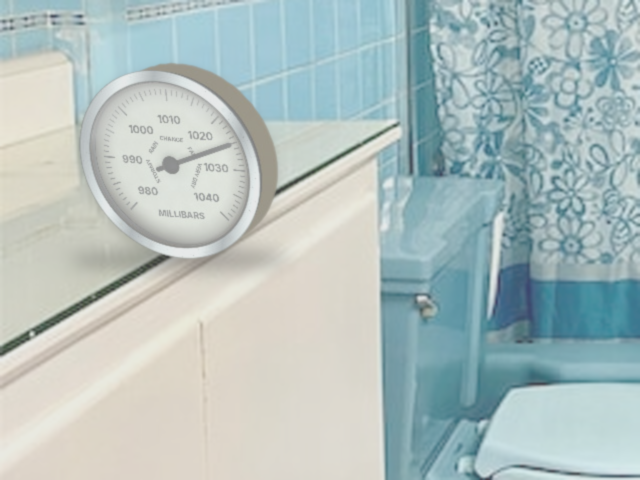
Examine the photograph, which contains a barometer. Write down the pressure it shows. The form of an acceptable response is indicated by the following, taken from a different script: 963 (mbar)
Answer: 1025 (mbar)
